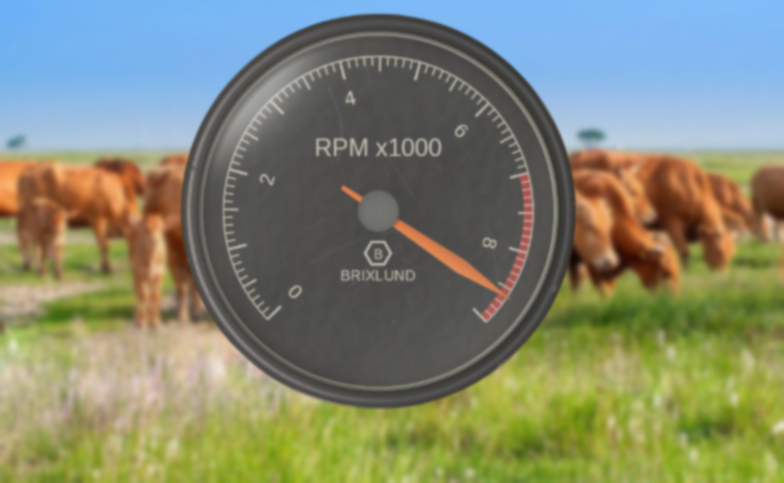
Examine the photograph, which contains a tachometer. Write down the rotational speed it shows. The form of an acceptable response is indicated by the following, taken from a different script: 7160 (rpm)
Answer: 8600 (rpm)
